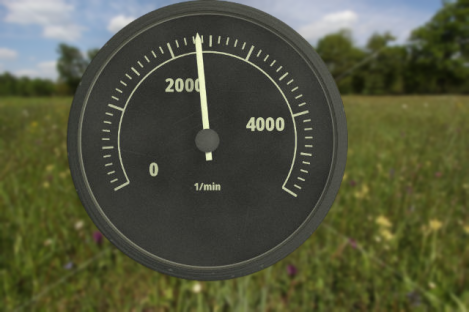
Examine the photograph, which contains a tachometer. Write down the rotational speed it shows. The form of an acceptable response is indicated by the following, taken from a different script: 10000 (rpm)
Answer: 2350 (rpm)
